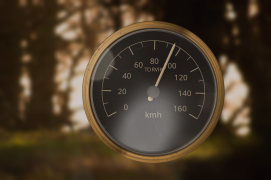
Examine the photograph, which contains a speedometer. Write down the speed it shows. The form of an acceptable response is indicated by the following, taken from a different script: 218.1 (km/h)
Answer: 95 (km/h)
